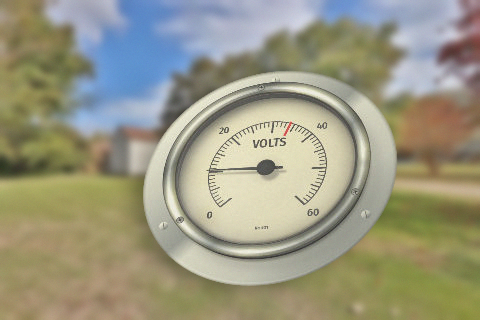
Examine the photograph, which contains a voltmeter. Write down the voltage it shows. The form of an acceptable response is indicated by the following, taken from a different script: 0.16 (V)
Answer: 10 (V)
